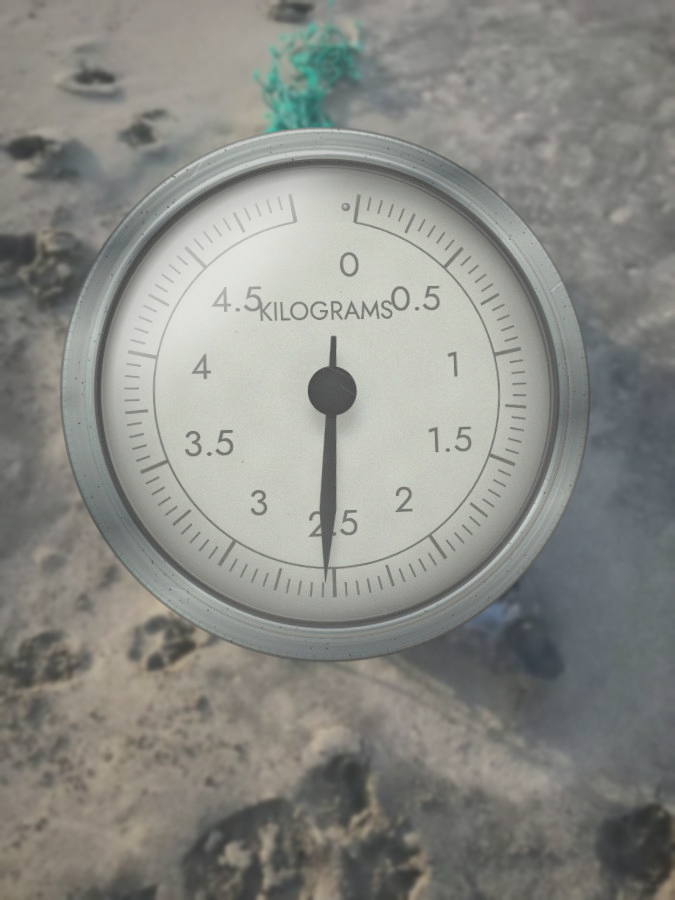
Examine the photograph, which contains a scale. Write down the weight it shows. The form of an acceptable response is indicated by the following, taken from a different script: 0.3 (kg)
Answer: 2.55 (kg)
